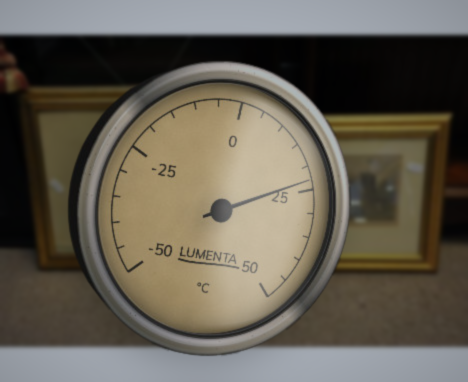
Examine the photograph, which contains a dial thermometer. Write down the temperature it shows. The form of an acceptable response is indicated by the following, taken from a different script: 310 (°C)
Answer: 22.5 (°C)
